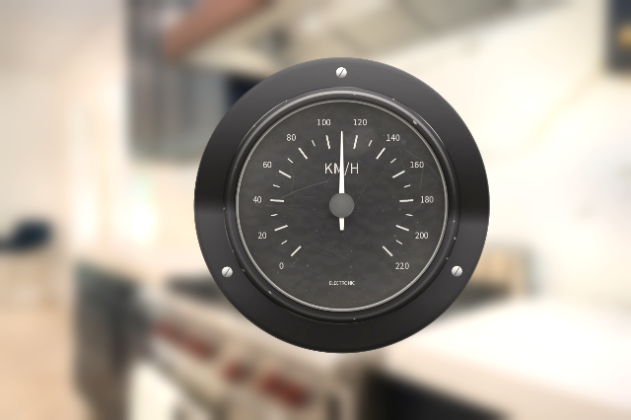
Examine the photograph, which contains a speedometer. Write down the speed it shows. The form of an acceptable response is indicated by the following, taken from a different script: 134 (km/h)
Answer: 110 (km/h)
